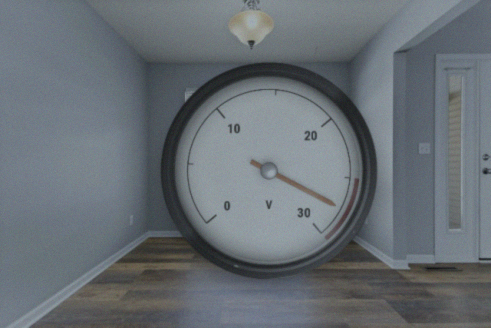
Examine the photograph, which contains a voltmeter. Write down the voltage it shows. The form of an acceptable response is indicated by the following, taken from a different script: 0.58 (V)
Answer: 27.5 (V)
